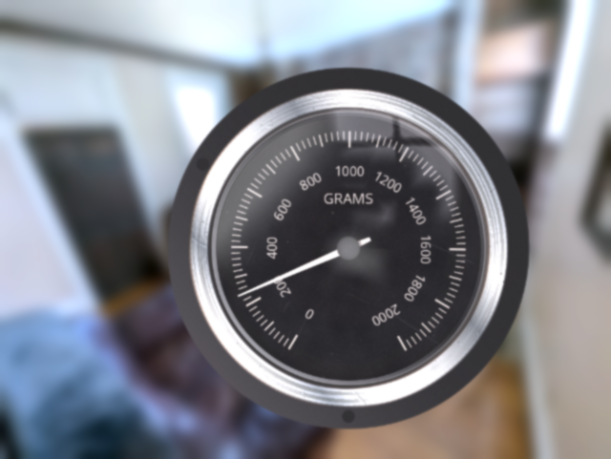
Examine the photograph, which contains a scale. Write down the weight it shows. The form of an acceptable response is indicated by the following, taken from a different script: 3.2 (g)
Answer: 240 (g)
